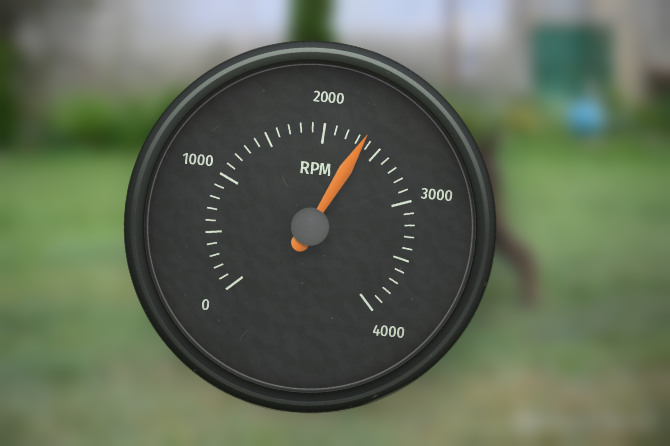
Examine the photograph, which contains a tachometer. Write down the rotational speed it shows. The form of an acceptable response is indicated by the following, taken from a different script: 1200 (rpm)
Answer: 2350 (rpm)
